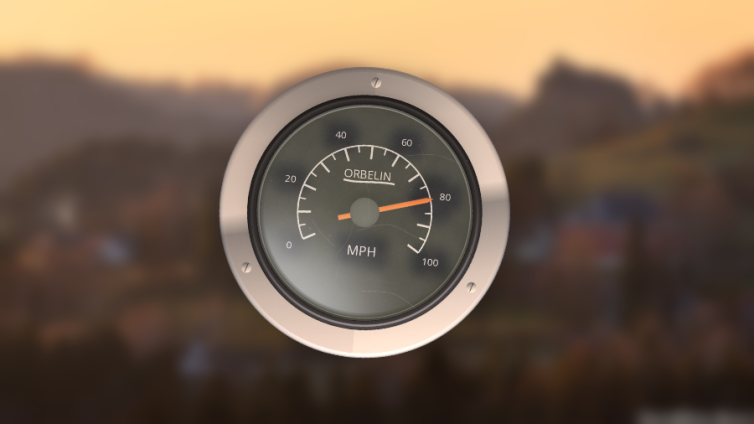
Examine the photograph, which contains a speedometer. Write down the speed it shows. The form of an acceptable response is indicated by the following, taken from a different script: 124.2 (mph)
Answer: 80 (mph)
